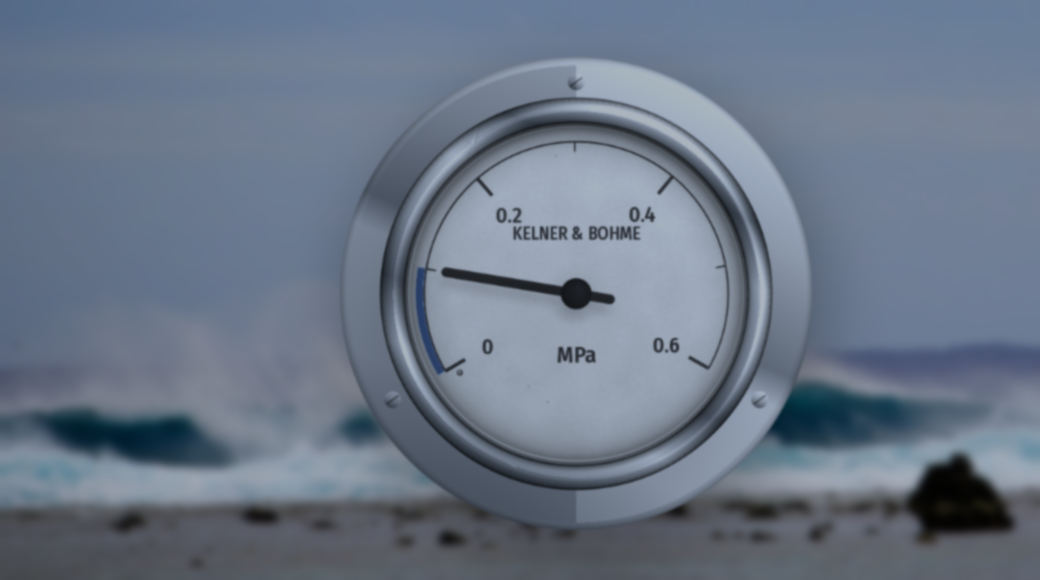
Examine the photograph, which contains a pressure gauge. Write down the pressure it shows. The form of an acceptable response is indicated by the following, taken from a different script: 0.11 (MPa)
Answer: 0.1 (MPa)
